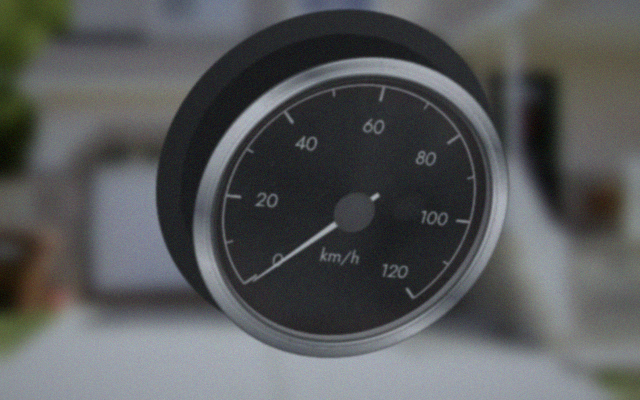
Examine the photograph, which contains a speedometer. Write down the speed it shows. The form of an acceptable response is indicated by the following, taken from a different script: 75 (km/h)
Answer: 0 (km/h)
